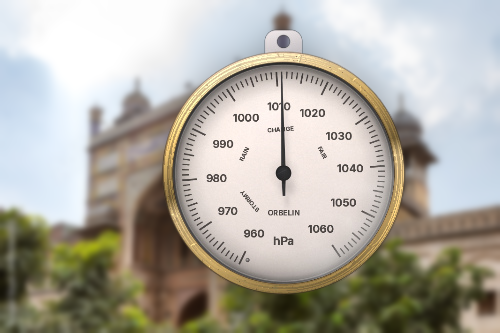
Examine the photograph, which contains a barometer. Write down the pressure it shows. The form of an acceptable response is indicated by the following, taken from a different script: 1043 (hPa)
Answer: 1011 (hPa)
